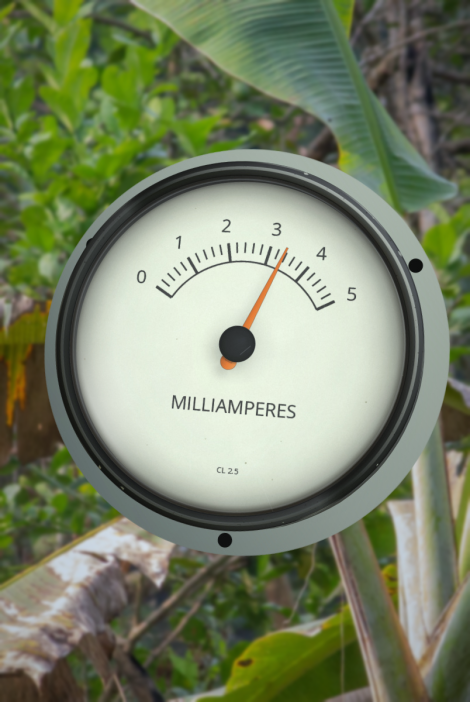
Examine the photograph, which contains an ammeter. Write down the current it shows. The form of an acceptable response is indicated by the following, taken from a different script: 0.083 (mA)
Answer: 3.4 (mA)
